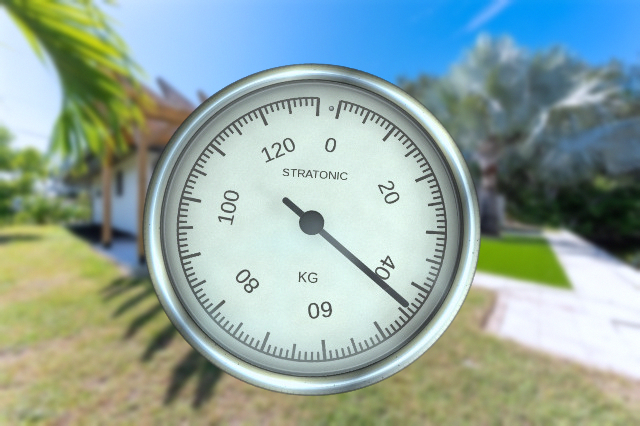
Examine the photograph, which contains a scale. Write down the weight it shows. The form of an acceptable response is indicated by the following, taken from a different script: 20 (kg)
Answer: 44 (kg)
